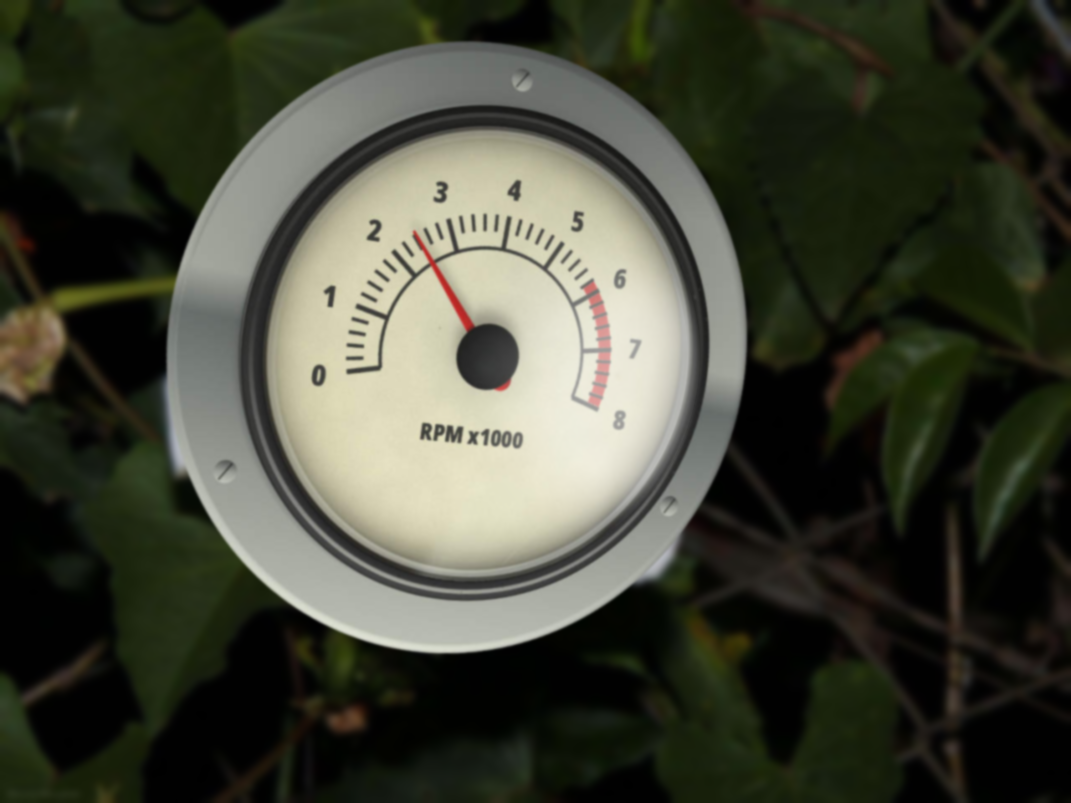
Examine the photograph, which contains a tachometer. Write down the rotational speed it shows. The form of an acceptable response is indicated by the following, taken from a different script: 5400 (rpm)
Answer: 2400 (rpm)
